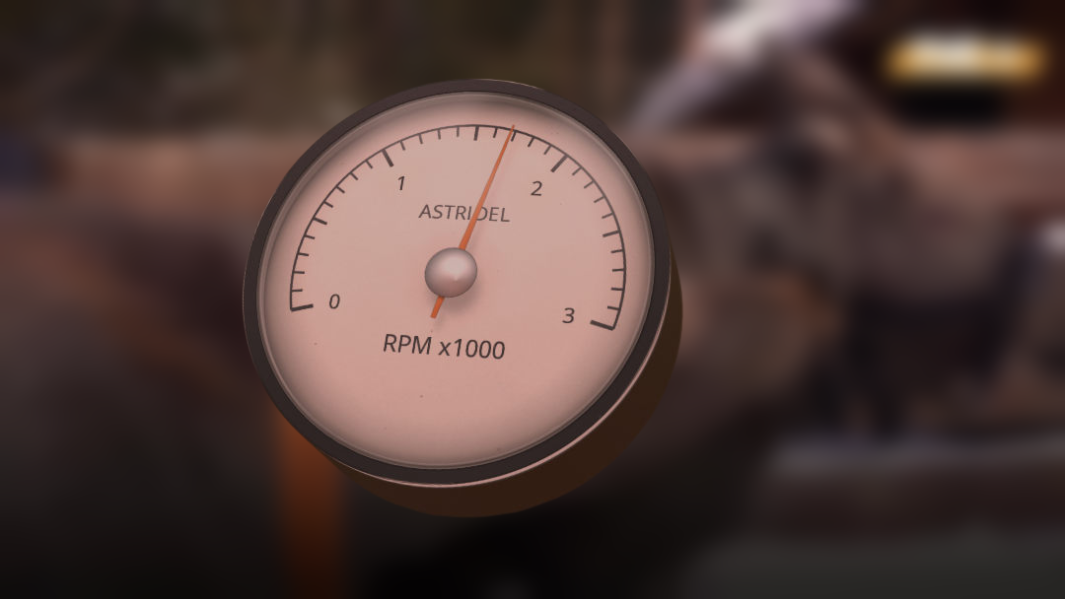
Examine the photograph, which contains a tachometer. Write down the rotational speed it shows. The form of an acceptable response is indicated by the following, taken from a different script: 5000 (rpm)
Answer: 1700 (rpm)
